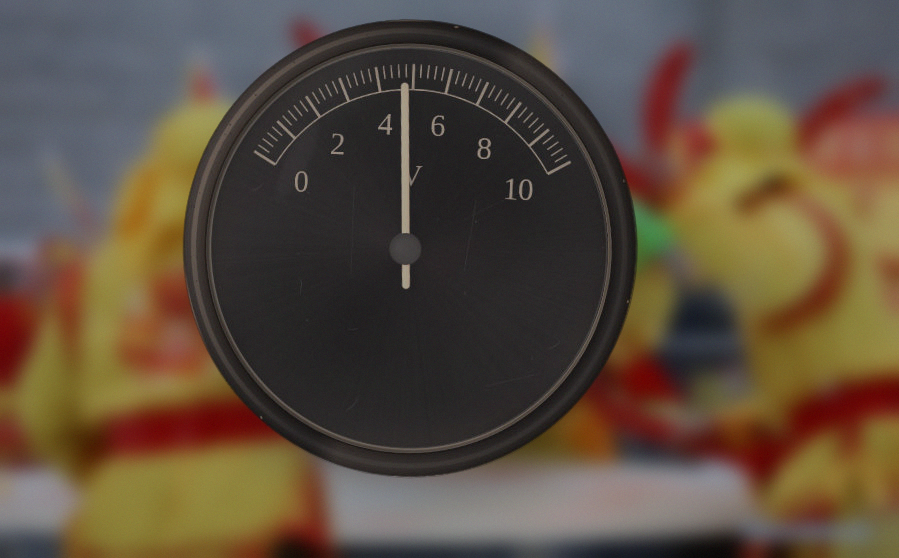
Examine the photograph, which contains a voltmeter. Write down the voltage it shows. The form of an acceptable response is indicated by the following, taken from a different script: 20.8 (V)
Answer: 4.8 (V)
